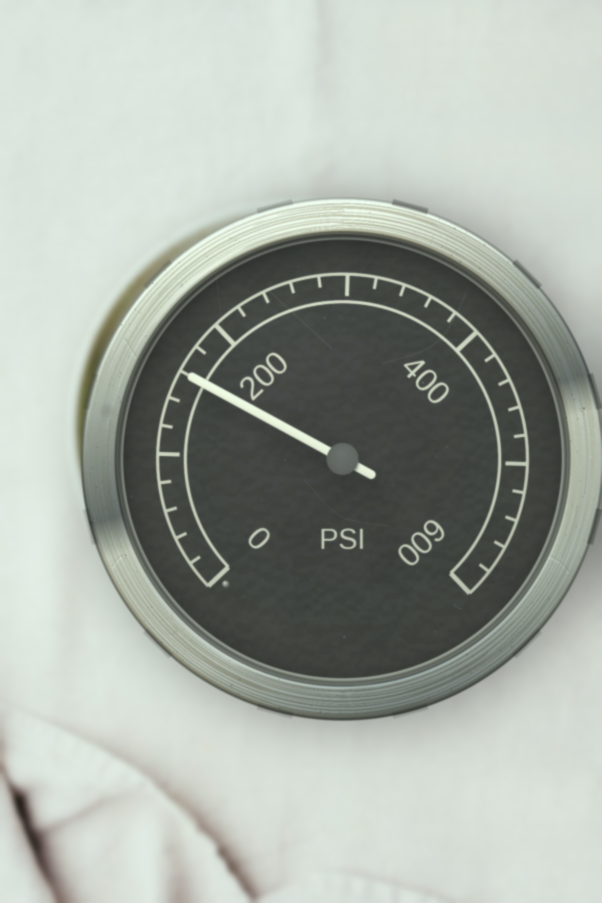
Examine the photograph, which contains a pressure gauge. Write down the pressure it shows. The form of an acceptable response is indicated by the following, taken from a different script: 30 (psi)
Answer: 160 (psi)
